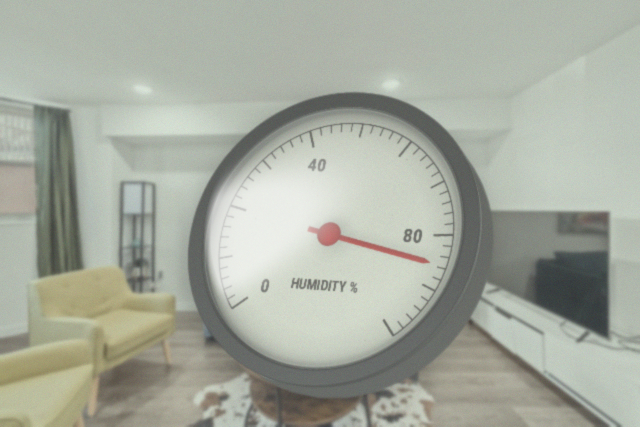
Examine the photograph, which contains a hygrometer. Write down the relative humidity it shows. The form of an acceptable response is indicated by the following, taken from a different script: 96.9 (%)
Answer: 86 (%)
